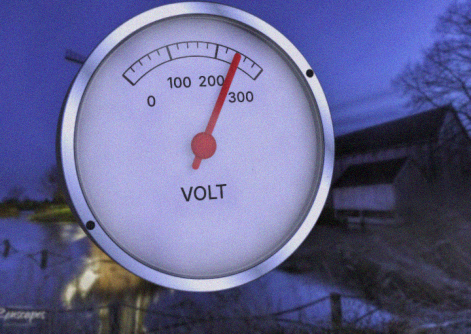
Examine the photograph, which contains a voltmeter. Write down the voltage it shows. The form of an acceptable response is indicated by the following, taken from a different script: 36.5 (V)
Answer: 240 (V)
